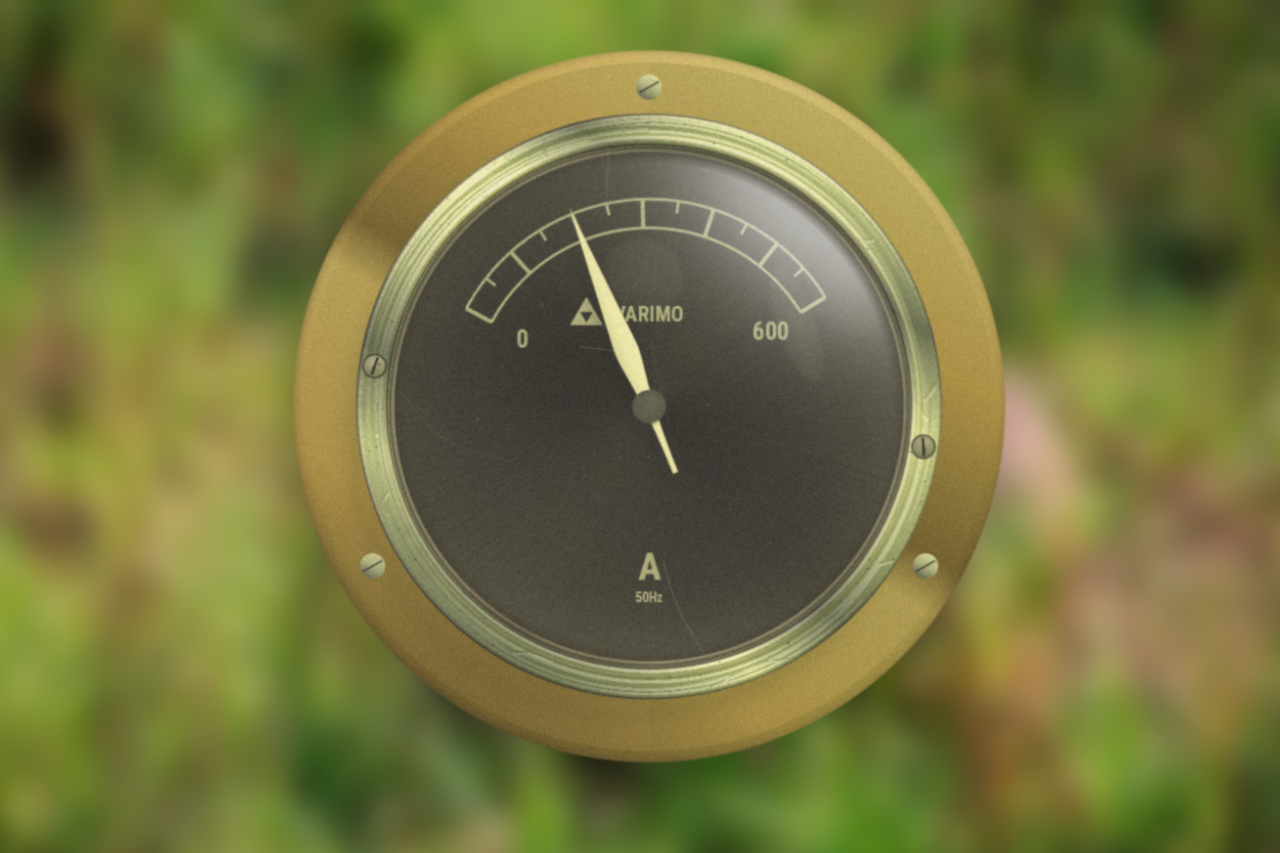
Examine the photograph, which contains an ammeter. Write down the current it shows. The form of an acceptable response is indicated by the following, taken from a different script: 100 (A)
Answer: 200 (A)
